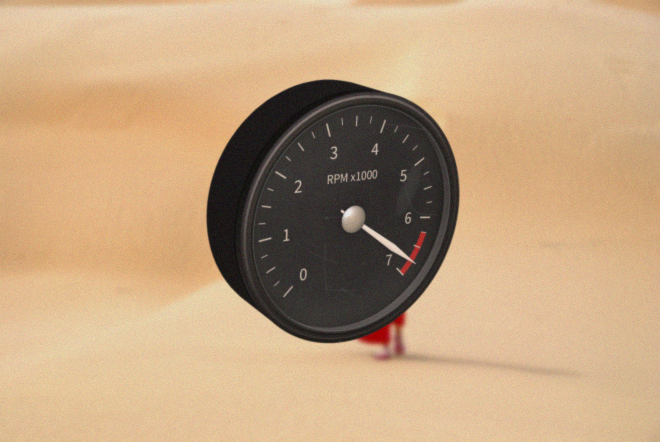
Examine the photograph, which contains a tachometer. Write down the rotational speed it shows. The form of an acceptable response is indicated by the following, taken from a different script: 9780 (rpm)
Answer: 6750 (rpm)
